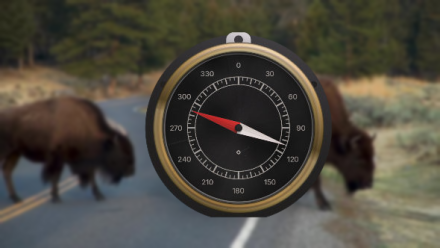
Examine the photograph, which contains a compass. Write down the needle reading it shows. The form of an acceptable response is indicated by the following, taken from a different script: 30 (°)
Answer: 290 (°)
